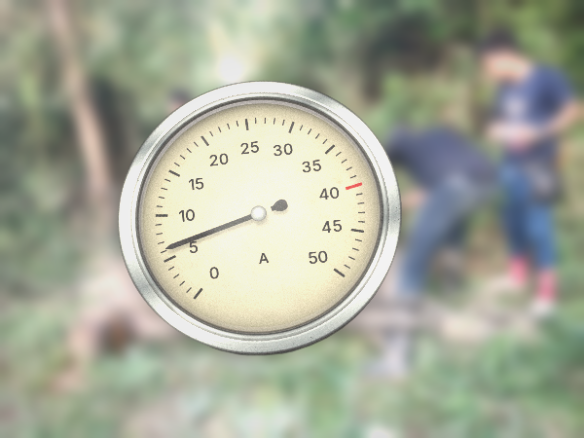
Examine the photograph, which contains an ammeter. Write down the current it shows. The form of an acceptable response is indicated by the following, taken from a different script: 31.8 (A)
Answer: 6 (A)
